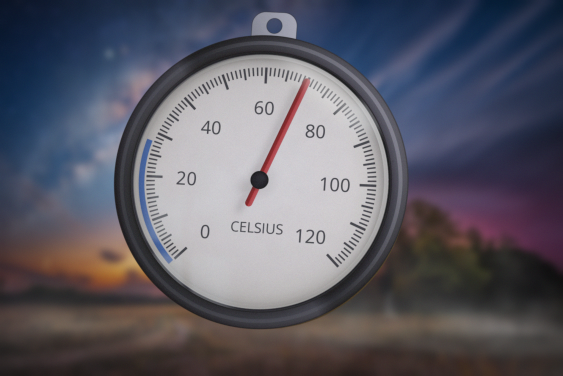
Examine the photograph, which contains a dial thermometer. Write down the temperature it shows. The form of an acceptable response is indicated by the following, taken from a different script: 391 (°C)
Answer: 70 (°C)
